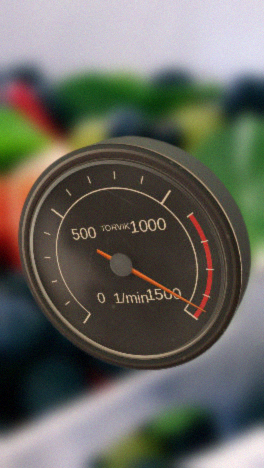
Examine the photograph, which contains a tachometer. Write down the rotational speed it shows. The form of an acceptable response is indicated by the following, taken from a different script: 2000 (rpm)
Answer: 1450 (rpm)
